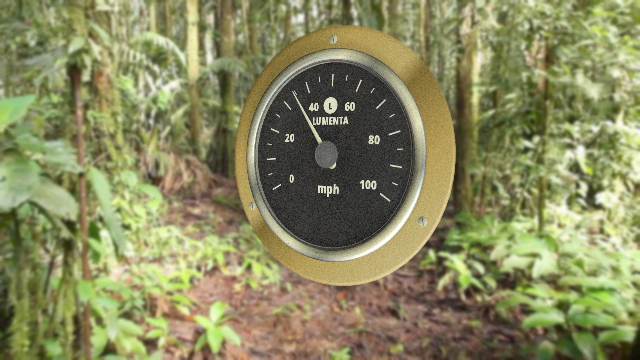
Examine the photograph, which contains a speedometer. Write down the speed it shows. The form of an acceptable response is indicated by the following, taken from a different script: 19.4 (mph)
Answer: 35 (mph)
